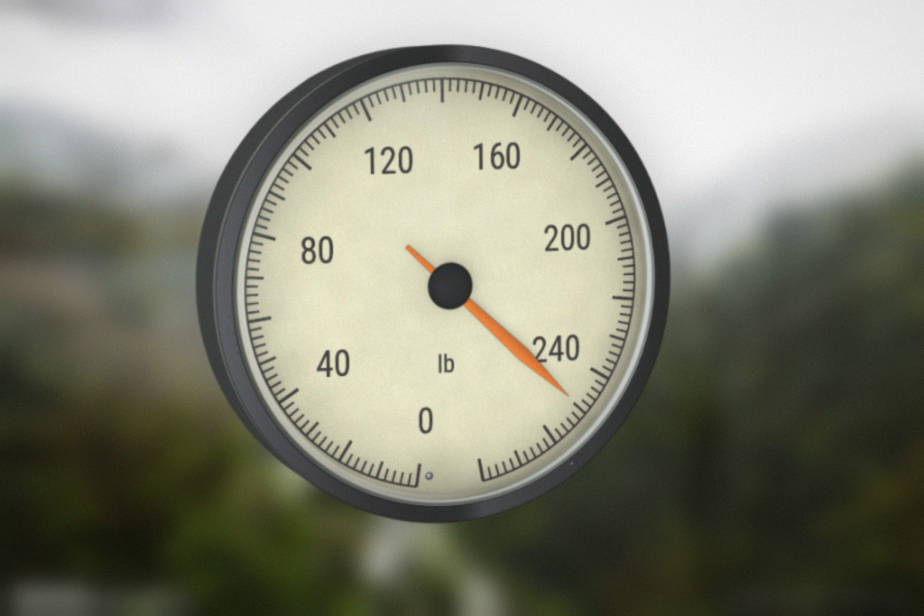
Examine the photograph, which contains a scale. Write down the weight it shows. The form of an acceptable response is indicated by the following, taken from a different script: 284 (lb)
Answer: 250 (lb)
